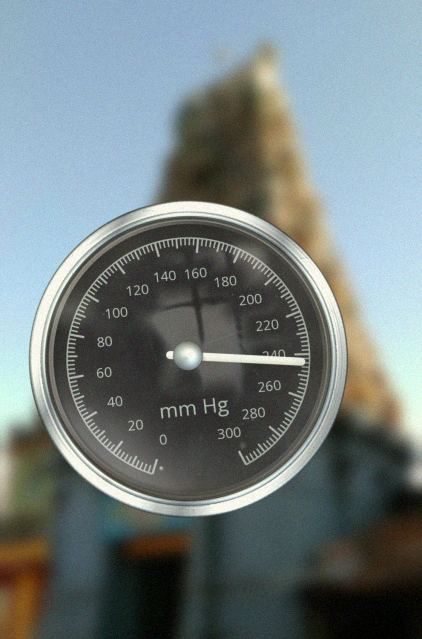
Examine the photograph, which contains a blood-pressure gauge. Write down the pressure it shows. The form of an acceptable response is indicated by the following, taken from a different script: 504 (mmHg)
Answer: 244 (mmHg)
